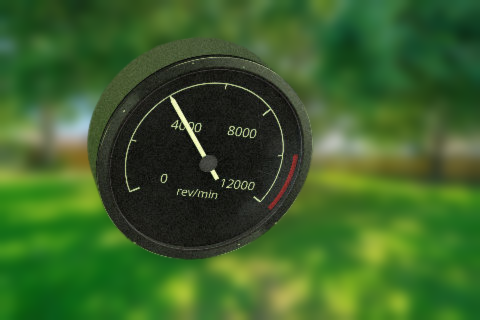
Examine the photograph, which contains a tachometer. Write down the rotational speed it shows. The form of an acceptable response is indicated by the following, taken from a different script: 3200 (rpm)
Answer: 4000 (rpm)
